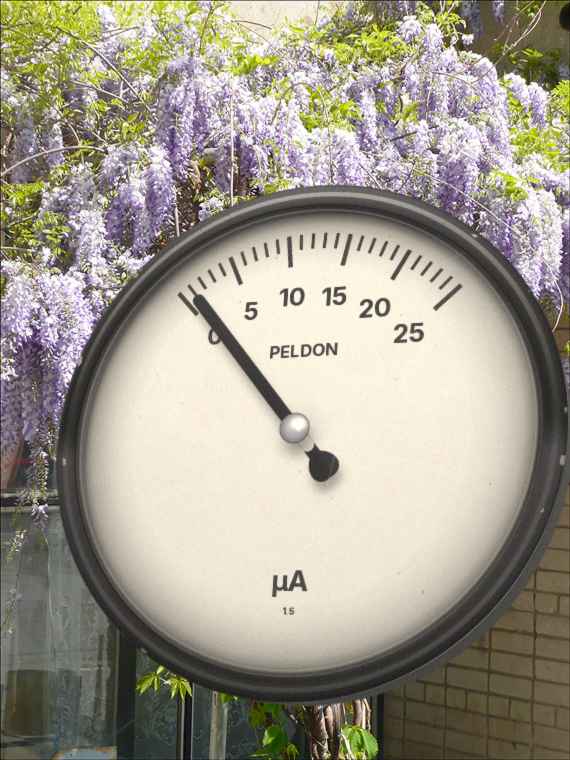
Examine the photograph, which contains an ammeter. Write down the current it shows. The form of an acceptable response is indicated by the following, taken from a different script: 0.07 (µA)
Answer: 1 (µA)
